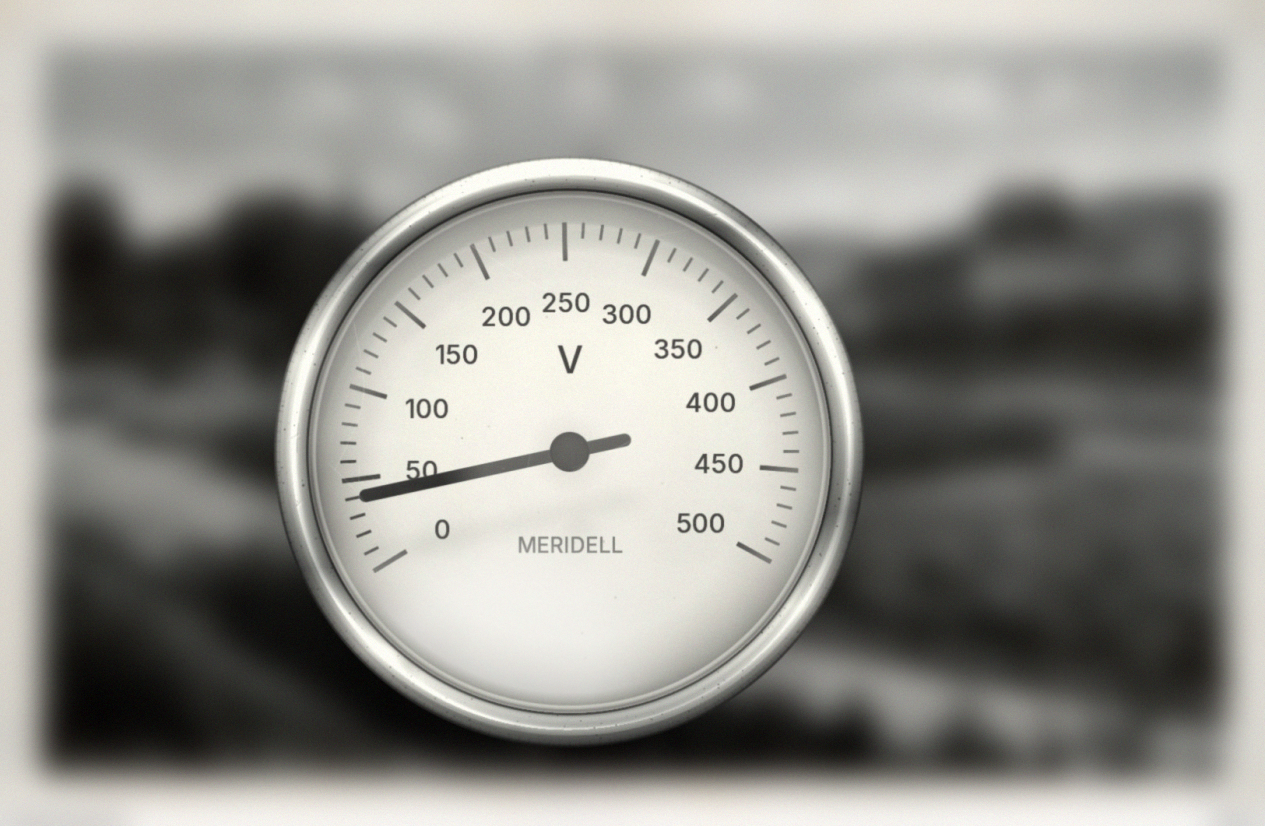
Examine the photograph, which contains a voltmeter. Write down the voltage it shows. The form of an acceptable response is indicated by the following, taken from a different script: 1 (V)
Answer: 40 (V)
